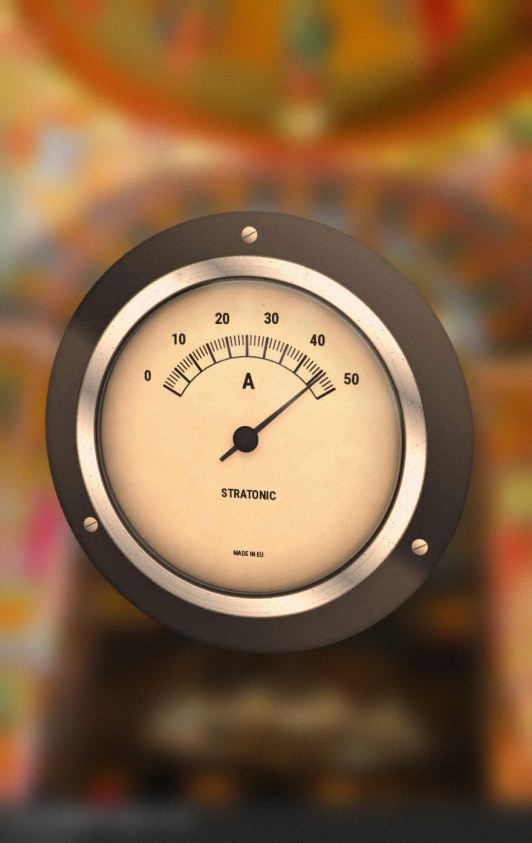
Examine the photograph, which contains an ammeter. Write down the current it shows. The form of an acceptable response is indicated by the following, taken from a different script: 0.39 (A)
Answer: 46 (A)
